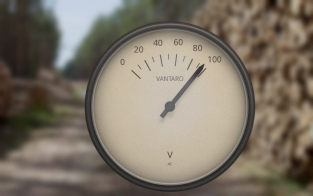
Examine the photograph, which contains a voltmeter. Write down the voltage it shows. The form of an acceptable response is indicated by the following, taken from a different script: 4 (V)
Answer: 95 (V)
